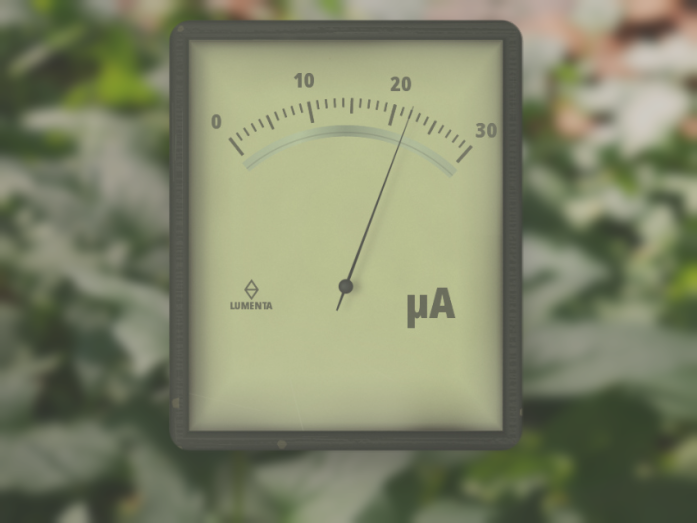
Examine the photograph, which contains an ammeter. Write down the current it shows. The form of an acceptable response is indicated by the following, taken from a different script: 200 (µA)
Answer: 22 (µA)
